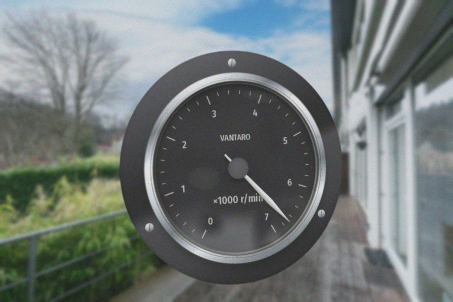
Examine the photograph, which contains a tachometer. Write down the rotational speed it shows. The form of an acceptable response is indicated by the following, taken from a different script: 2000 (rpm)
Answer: 6700 (rpm)
